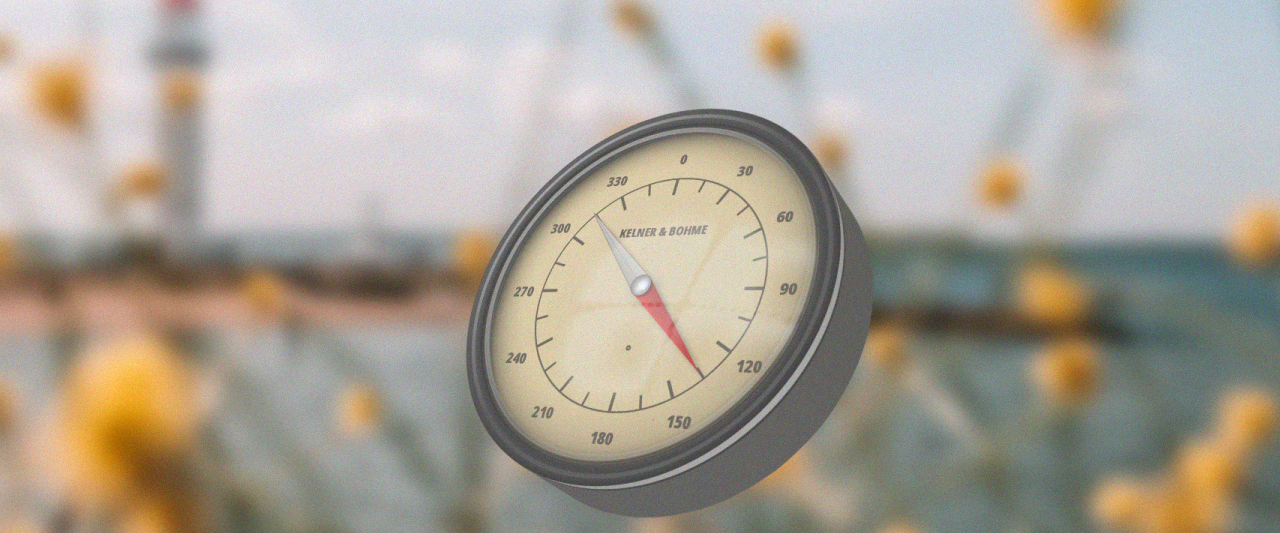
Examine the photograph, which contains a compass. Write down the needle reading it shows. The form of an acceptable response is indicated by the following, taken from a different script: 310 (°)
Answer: 135 (°)
